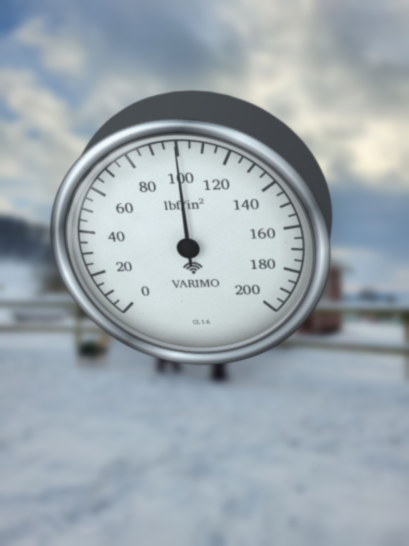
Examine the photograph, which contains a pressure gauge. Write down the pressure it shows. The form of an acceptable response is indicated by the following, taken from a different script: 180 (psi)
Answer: 100 (psi)
